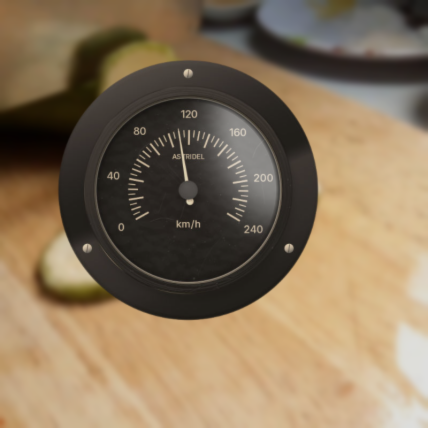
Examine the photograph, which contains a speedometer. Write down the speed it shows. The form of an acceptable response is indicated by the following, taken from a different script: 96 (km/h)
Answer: 110 (km/h)
